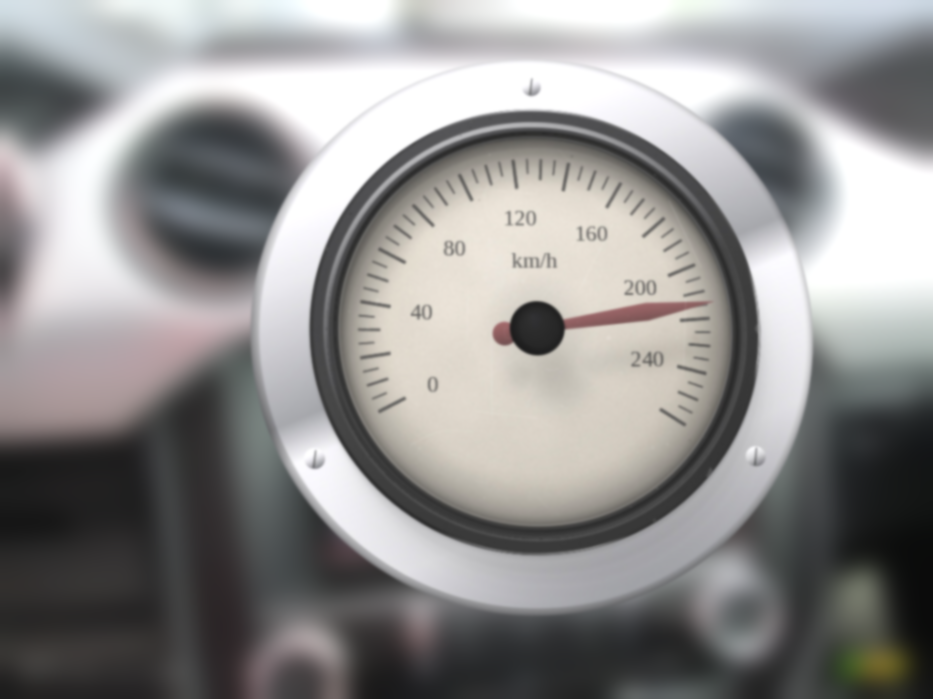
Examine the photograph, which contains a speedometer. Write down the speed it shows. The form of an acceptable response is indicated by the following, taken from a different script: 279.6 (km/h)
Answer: 215 (km/h)
